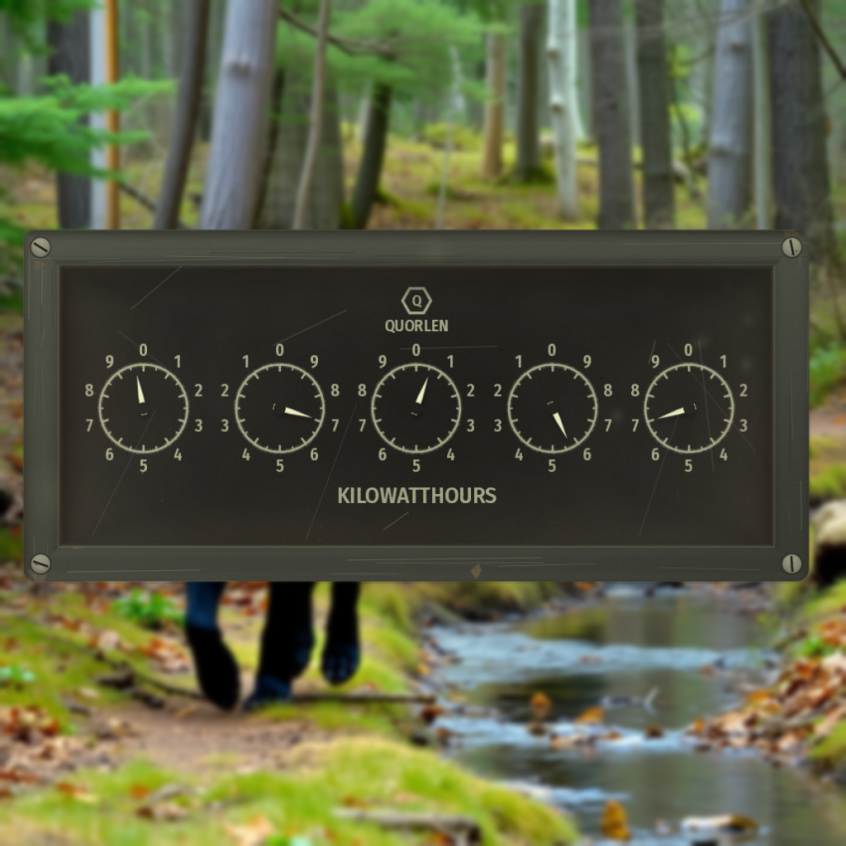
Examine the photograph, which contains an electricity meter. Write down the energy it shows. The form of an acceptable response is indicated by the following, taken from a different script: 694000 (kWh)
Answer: 97057 (kWh)
